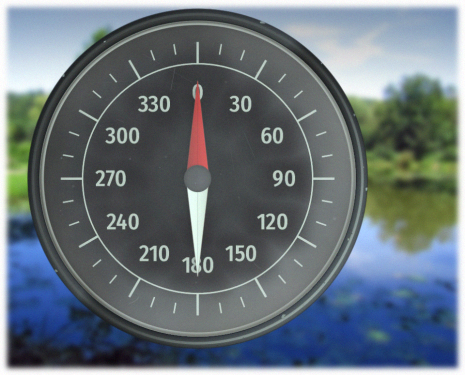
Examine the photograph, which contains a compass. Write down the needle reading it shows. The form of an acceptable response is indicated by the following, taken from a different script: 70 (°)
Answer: 0 (°)
